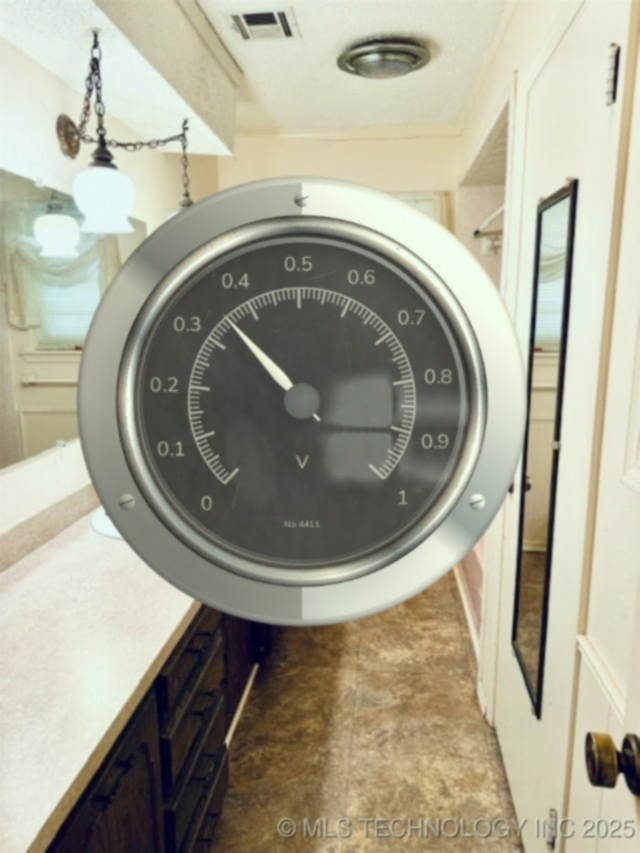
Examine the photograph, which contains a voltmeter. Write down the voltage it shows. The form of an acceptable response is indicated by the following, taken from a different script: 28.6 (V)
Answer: 0.35 (V)
